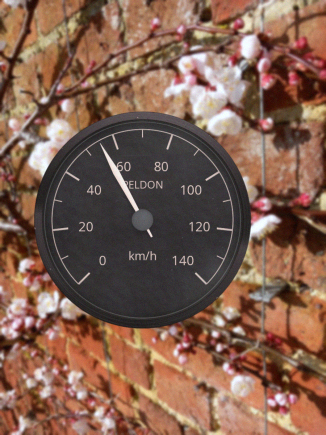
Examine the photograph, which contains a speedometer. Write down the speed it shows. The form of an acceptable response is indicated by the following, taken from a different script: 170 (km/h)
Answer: 55 (km/h)
